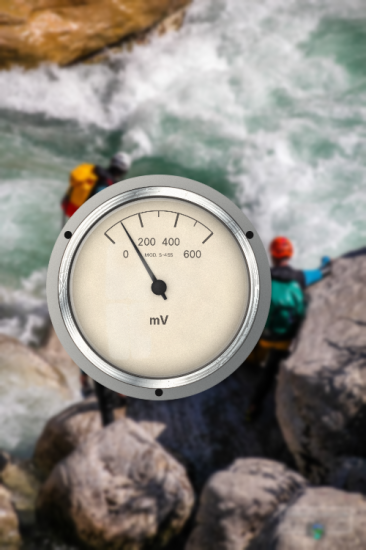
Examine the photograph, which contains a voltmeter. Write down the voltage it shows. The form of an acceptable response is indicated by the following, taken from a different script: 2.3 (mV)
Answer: 100 (mV)
